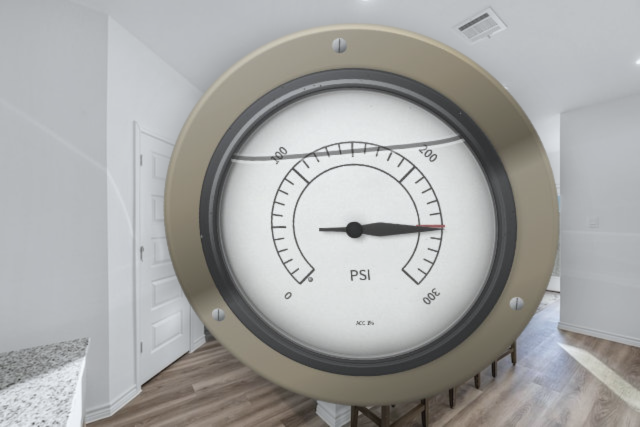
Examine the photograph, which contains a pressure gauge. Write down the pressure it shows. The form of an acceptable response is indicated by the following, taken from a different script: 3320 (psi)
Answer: 250 (psi)
